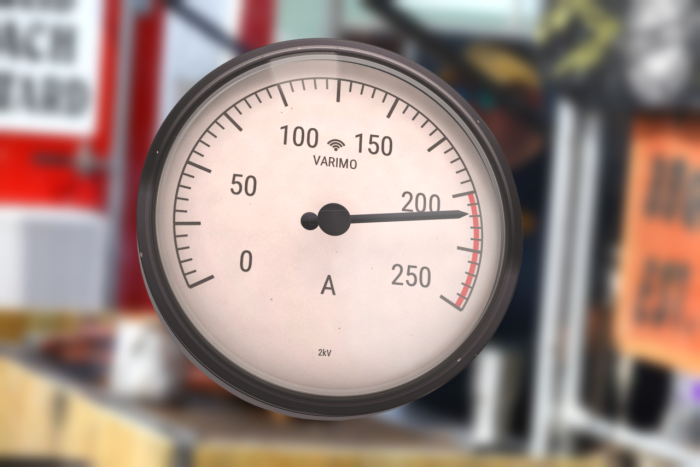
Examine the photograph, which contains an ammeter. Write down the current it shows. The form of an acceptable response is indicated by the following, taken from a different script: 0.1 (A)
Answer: 210 (A)
